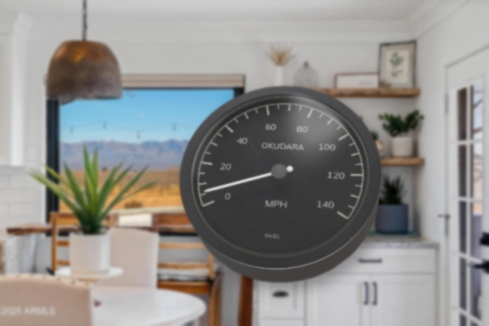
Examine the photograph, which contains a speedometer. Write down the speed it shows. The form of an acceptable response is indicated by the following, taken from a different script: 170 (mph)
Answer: 5 (mph)
